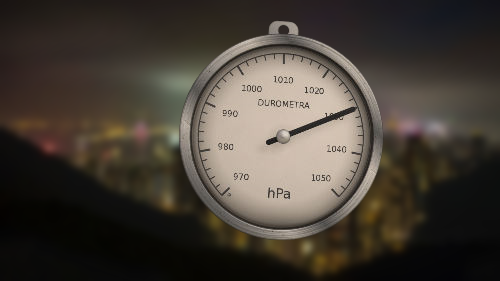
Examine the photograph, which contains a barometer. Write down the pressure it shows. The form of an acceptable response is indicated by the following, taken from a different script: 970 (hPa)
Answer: 1030 (hPa)
